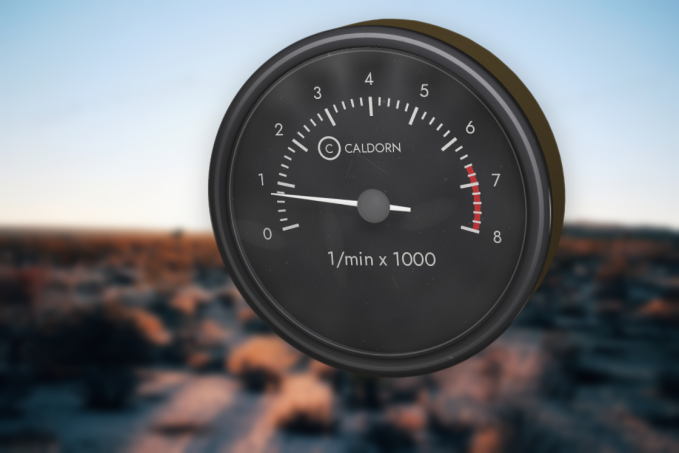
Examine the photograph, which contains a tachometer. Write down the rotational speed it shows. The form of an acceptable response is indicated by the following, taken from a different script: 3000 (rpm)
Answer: 800 (rpm)
